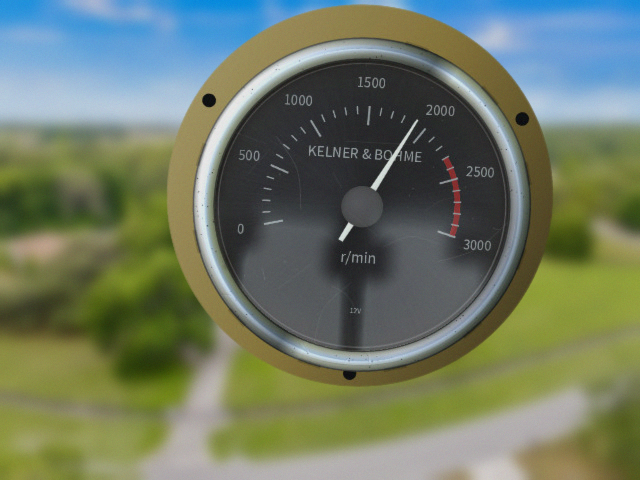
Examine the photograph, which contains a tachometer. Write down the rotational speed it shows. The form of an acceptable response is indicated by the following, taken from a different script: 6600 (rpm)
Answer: 1900 (rpm)
